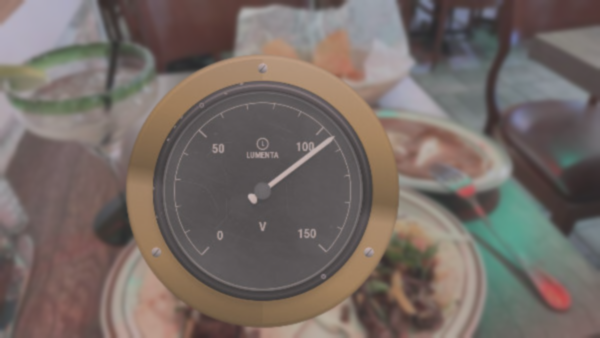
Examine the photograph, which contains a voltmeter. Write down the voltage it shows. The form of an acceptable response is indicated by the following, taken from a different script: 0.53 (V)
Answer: 105 (V)
